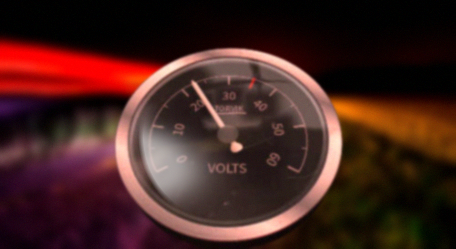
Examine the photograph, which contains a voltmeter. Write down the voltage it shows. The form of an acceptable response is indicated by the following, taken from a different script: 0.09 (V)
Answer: 22.5 (V)
